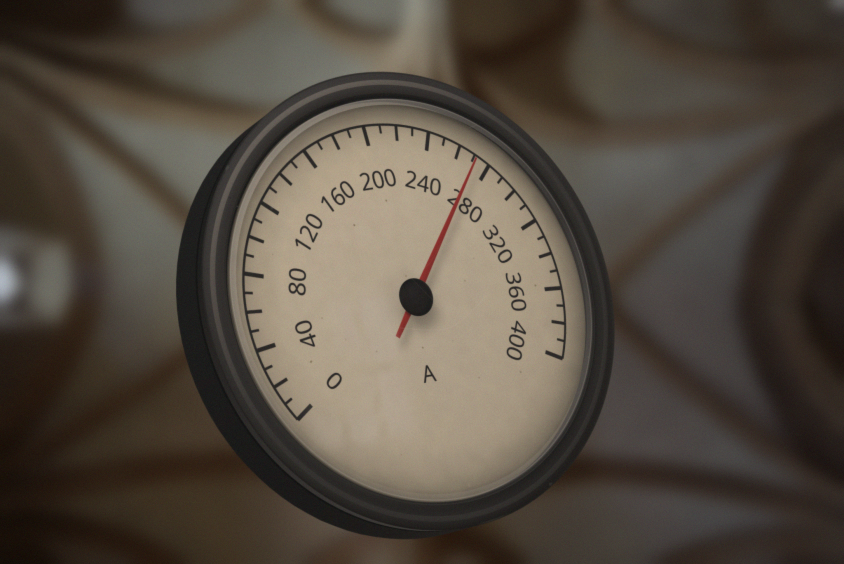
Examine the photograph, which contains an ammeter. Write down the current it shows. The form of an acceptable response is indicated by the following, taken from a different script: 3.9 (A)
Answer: 270 (A)
